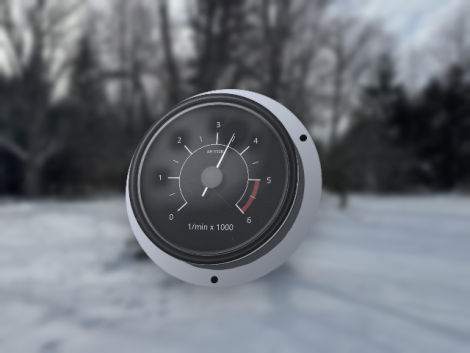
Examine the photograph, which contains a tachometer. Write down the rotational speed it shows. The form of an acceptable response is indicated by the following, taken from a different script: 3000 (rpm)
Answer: 3500 (rpm)
